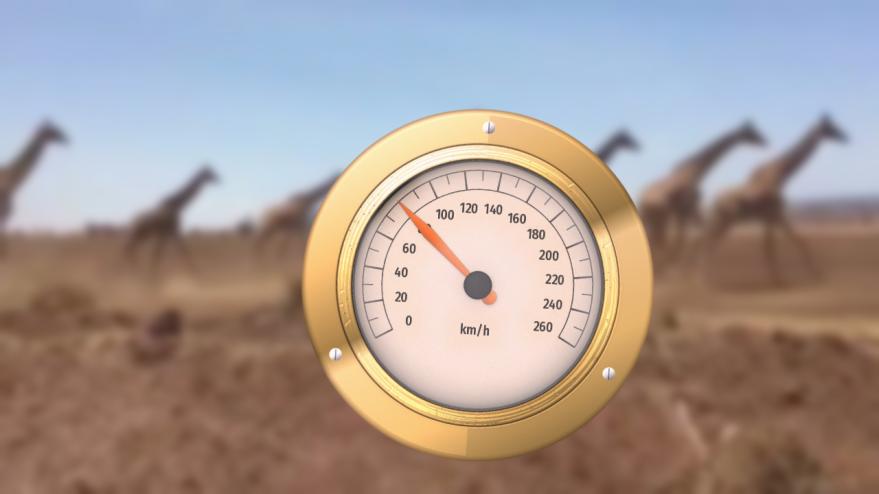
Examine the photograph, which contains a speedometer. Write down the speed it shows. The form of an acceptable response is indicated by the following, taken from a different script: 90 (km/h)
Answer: 80 (km/h)
